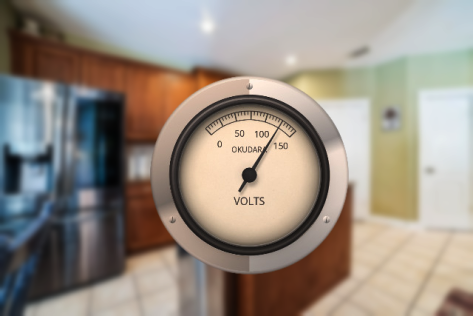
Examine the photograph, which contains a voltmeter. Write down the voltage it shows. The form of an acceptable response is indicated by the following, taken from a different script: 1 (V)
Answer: 125 (V)
